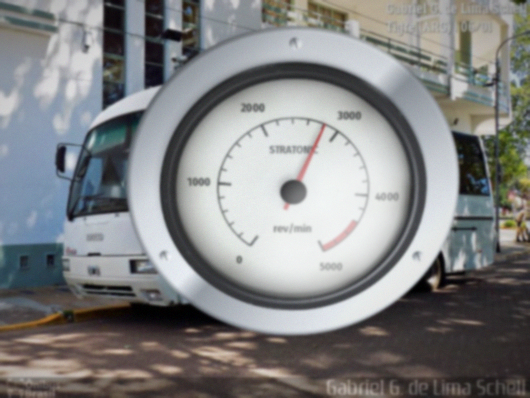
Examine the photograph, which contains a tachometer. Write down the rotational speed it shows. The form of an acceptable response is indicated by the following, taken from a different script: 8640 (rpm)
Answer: 2800 (rpm)
